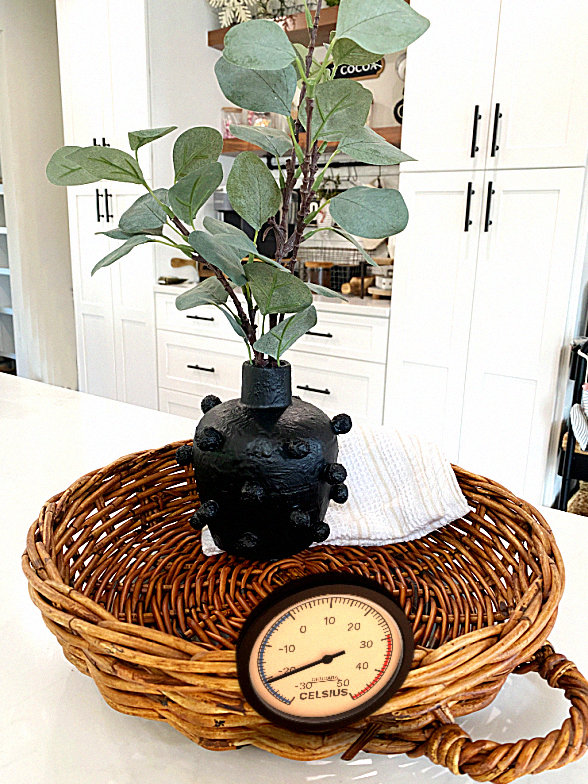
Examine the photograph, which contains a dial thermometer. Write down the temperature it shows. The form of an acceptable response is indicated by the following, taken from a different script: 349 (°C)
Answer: -20 (°C)
